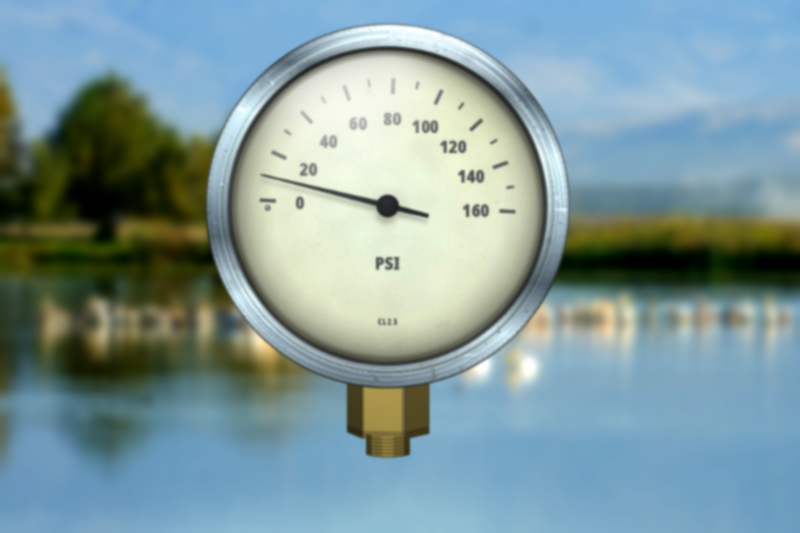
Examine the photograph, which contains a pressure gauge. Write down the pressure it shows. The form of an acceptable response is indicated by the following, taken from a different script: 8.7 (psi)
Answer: 10 (psi)
